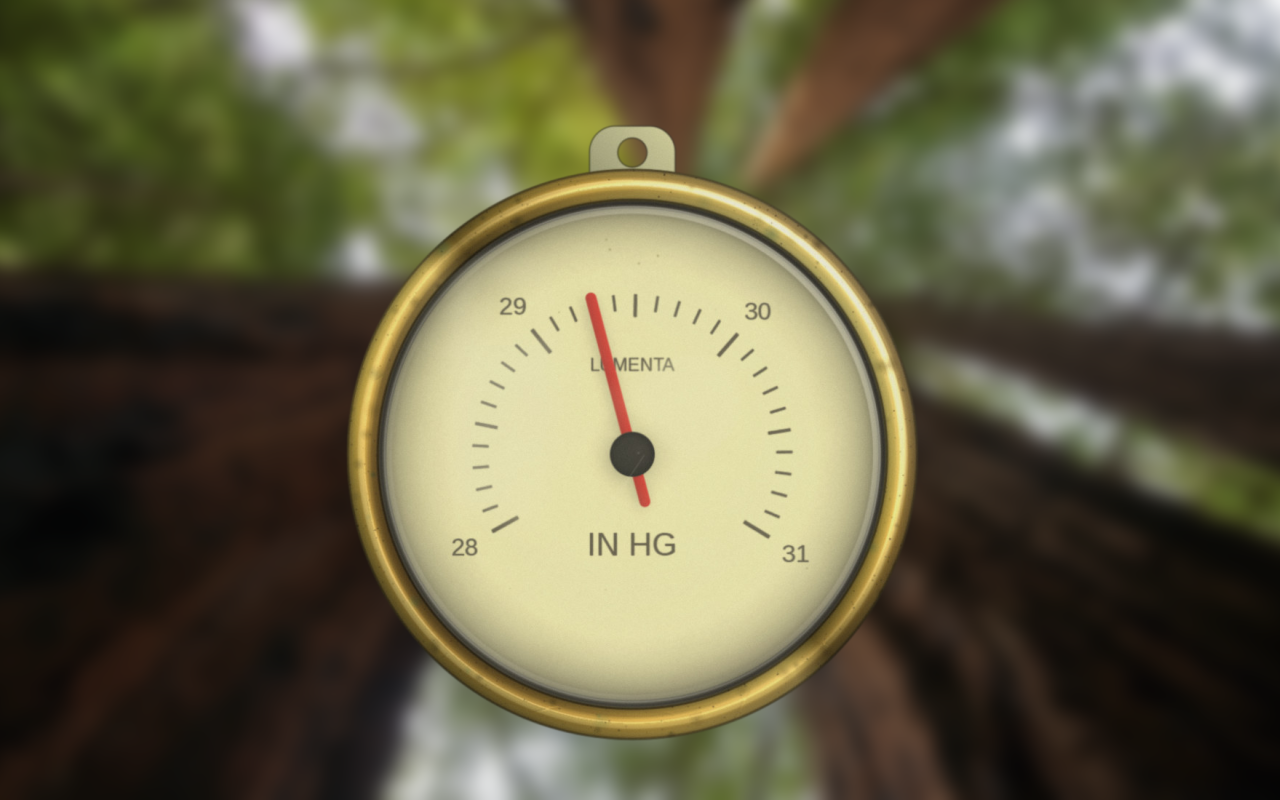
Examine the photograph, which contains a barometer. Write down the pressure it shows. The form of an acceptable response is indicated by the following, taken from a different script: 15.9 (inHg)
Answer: 29.3 (inHg)
